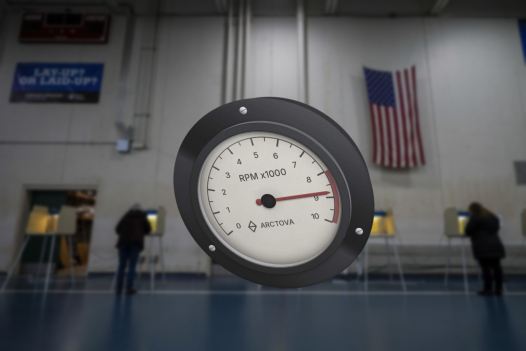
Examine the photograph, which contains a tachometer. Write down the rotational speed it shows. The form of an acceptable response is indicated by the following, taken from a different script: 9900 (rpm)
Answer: 8750 (rpm)
